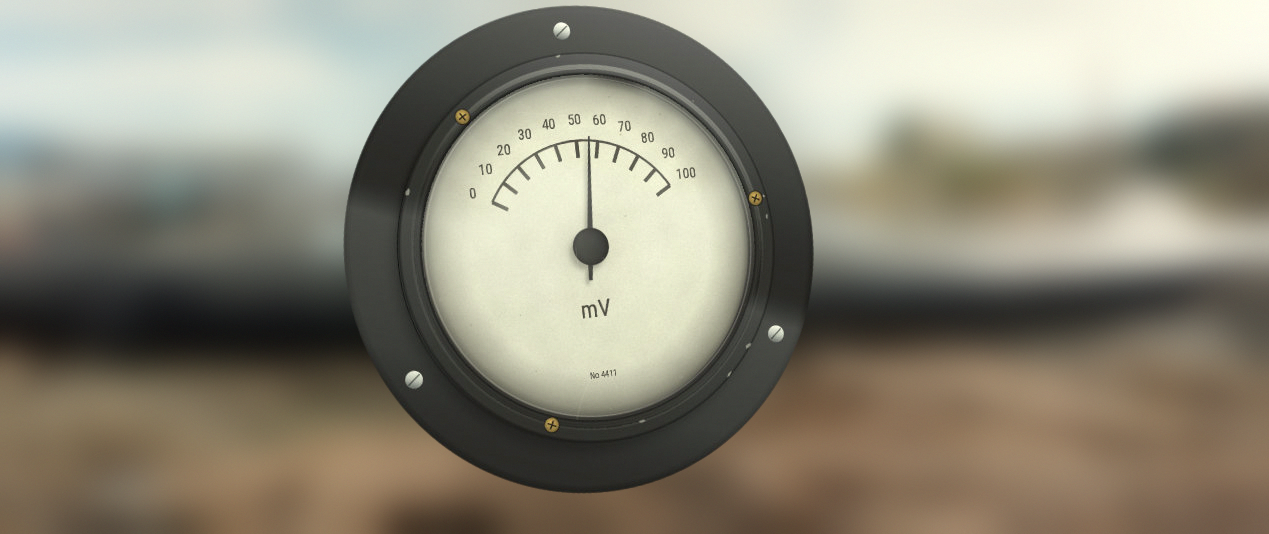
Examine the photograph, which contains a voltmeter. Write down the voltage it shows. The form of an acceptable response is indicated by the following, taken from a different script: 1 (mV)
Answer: 55 (mV)
